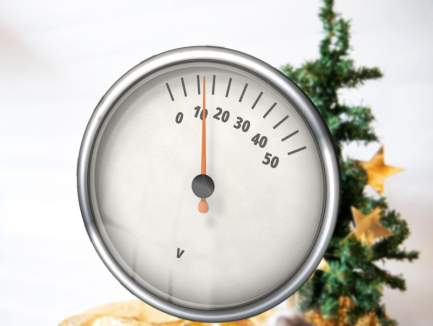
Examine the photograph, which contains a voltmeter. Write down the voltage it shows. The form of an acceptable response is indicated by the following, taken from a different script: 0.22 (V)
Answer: 12.5 (V)
